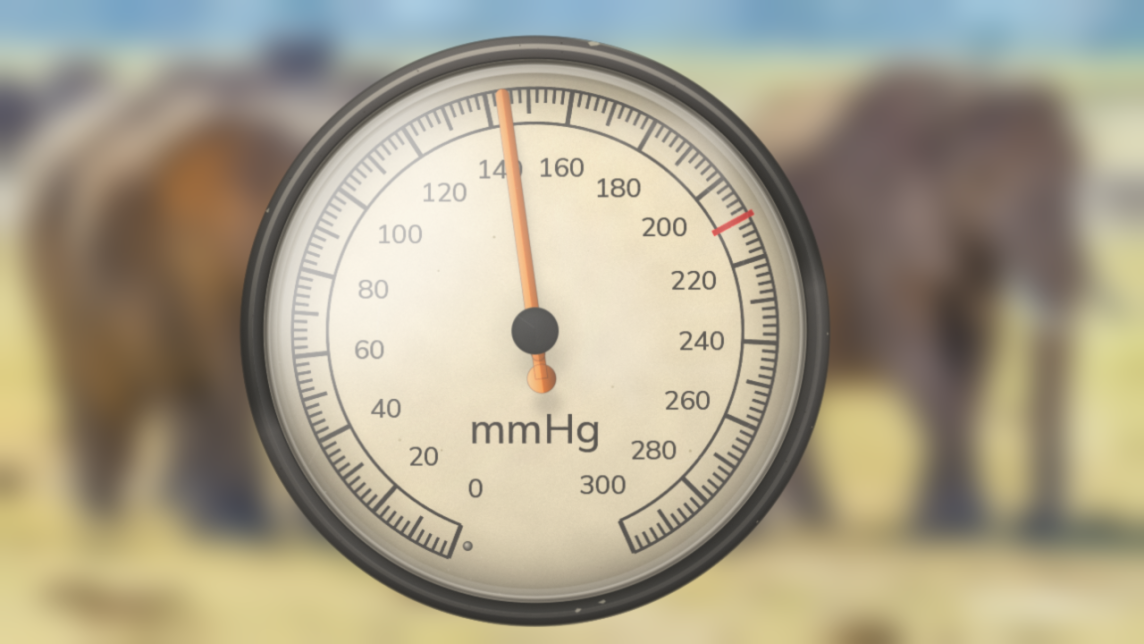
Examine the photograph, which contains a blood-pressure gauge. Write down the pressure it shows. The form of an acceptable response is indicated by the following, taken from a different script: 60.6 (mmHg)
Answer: 144 (mmHg)
